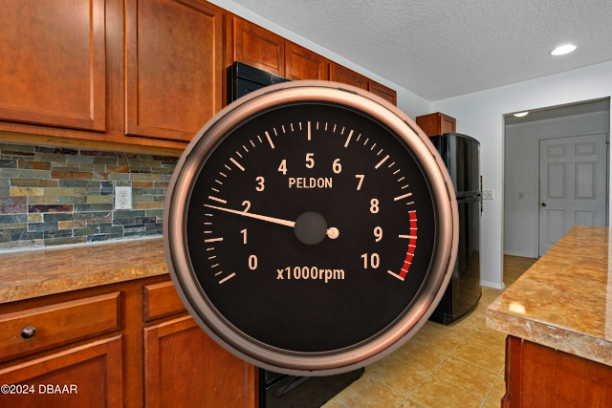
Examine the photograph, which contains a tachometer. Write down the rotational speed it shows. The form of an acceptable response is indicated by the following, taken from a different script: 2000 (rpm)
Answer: 1800 (rpm)
